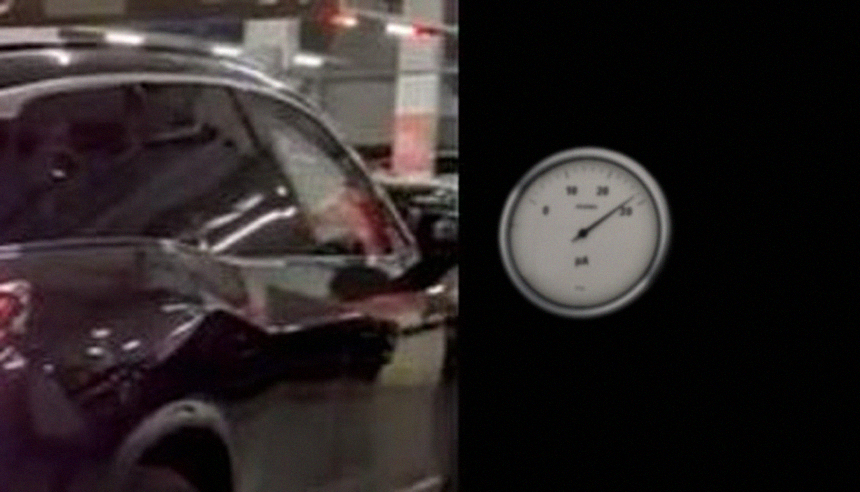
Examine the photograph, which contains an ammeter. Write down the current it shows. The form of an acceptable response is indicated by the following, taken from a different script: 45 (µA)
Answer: 28 (µA)
